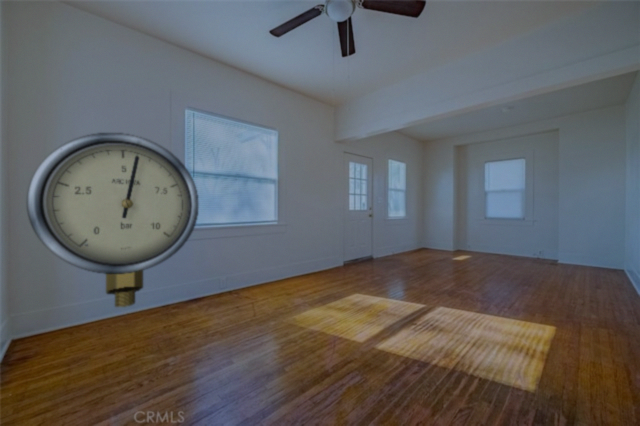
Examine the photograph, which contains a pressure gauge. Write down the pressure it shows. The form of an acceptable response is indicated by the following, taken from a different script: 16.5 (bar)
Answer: 5.5 (bar)
